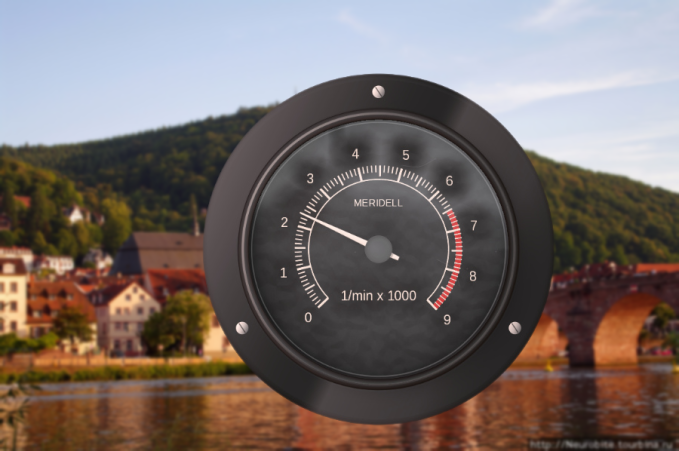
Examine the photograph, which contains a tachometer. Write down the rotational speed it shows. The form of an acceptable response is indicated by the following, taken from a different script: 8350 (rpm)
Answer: 2300 (rpm)
